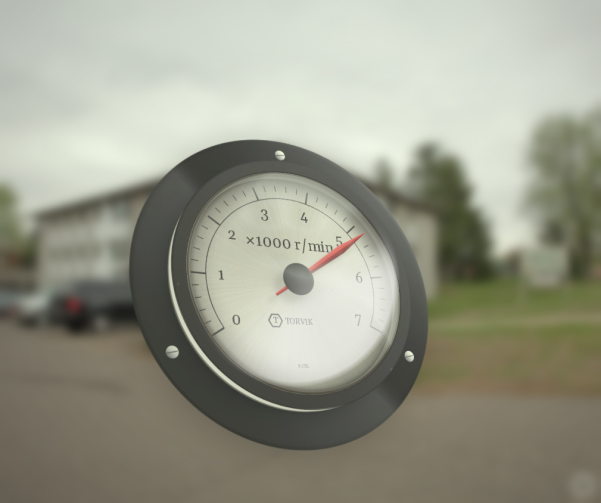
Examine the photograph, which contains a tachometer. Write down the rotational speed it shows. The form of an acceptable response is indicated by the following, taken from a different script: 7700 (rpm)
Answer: 5200 (rpm)
